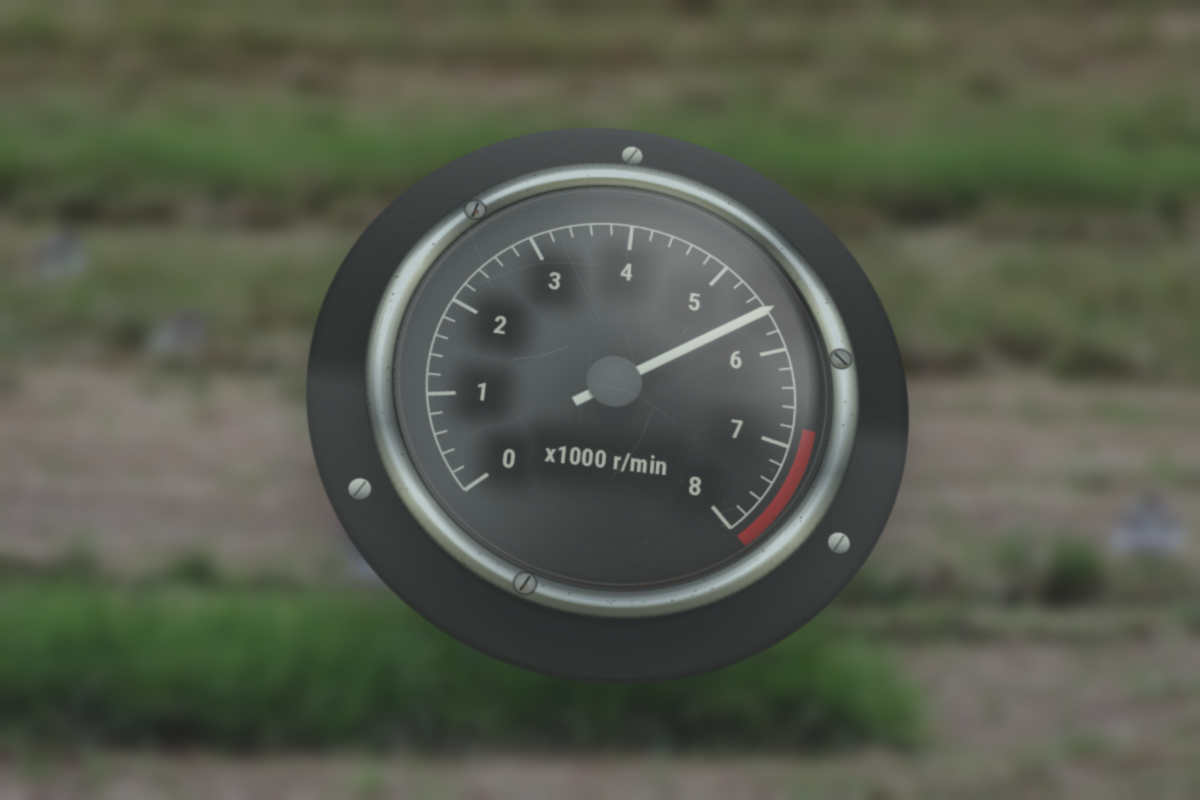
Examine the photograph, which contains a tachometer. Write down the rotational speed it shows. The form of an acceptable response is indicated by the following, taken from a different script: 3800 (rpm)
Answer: 5600 (rpm)
